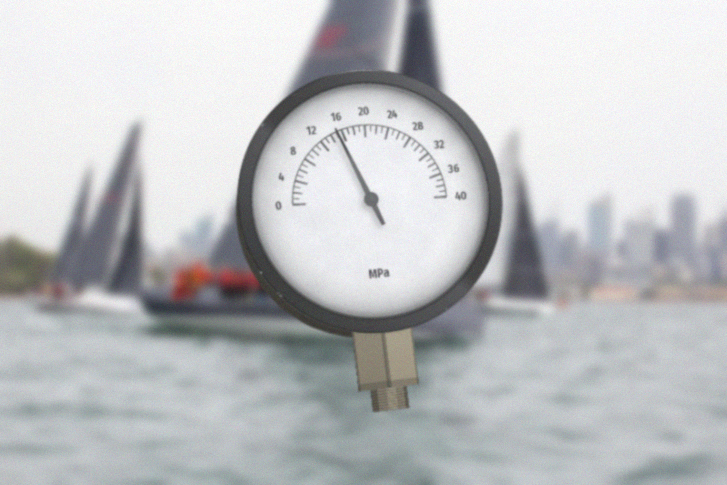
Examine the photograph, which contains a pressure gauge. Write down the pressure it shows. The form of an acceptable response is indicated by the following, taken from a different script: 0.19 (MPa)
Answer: 15 (MPa)
